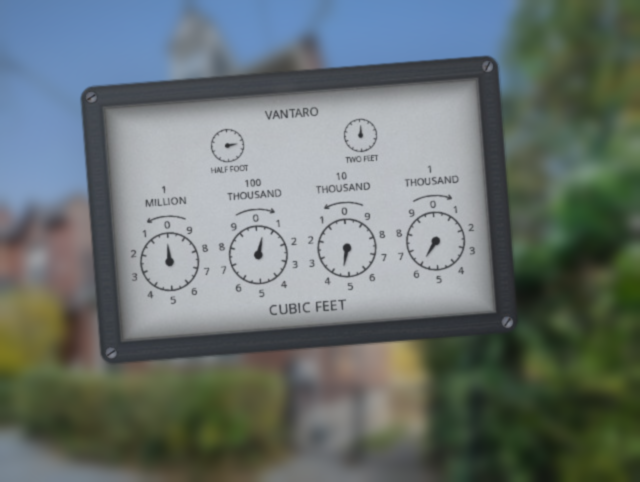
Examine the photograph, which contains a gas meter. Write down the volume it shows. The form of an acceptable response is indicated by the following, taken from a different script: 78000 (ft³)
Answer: 4600 (ft³)
